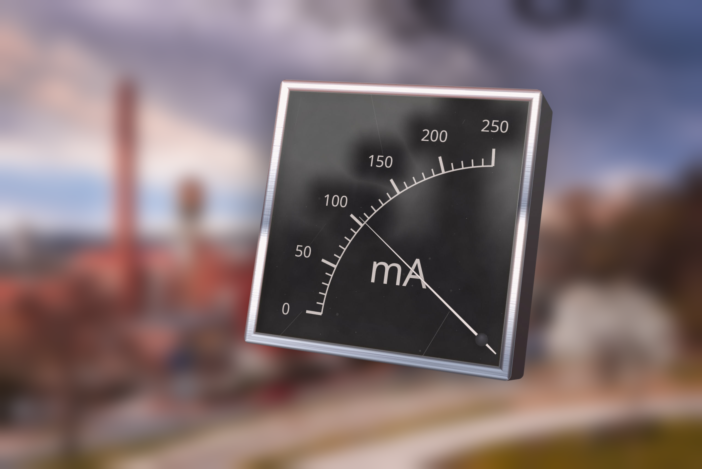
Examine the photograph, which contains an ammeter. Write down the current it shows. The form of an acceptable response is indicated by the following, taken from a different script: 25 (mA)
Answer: 105 (mA)
